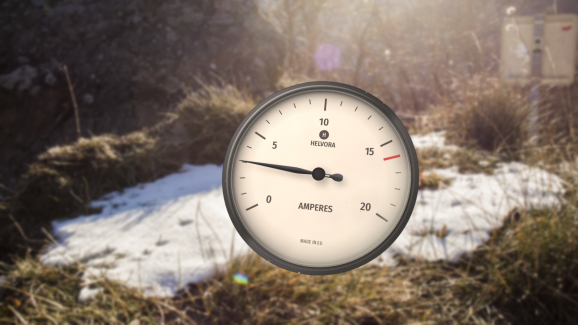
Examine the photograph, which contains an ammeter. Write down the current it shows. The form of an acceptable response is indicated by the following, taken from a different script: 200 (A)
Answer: 3 (A)
